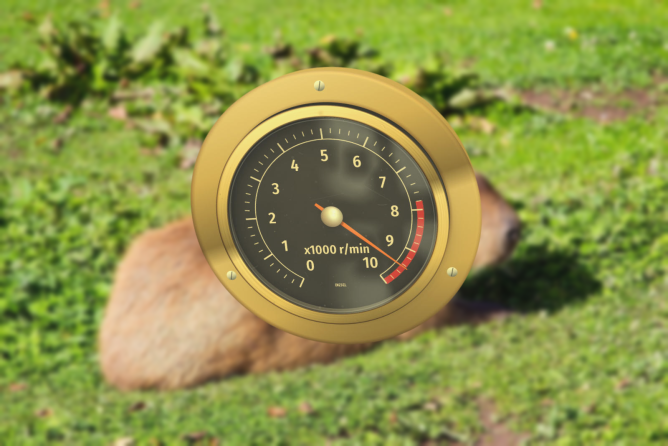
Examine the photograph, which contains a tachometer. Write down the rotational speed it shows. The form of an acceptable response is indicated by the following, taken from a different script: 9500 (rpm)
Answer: 9400 (rpm)
